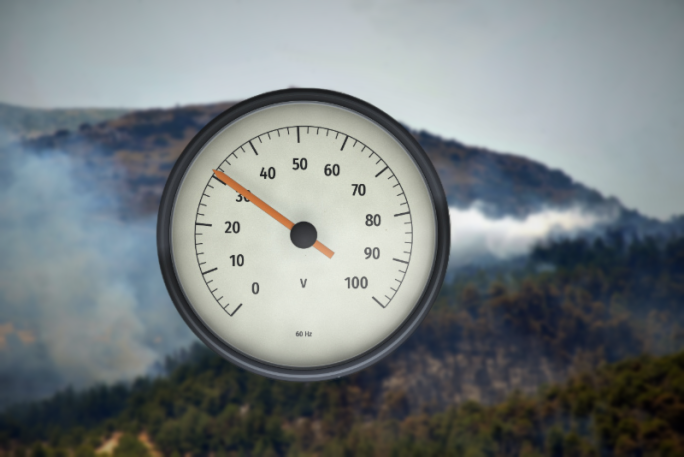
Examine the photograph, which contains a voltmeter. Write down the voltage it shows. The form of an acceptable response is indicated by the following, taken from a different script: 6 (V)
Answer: 31 (V)
